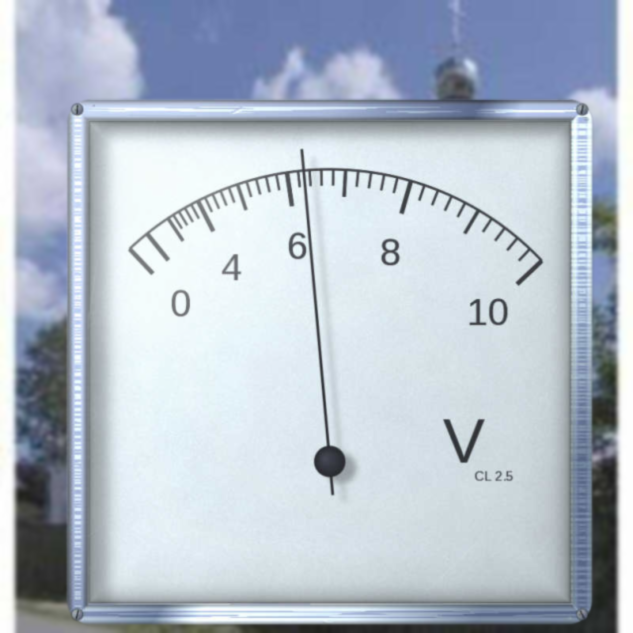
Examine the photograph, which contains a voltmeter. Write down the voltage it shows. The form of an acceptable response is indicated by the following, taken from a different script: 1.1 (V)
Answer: 6.3 (V)
